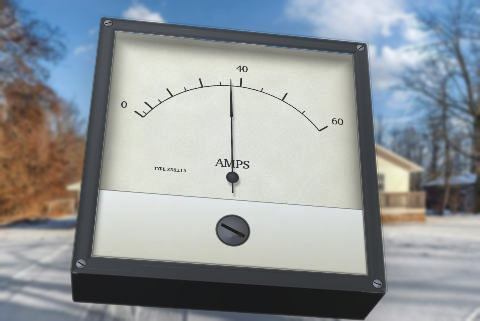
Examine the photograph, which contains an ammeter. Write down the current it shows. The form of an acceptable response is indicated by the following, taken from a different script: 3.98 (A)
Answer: 37.5 (A)
